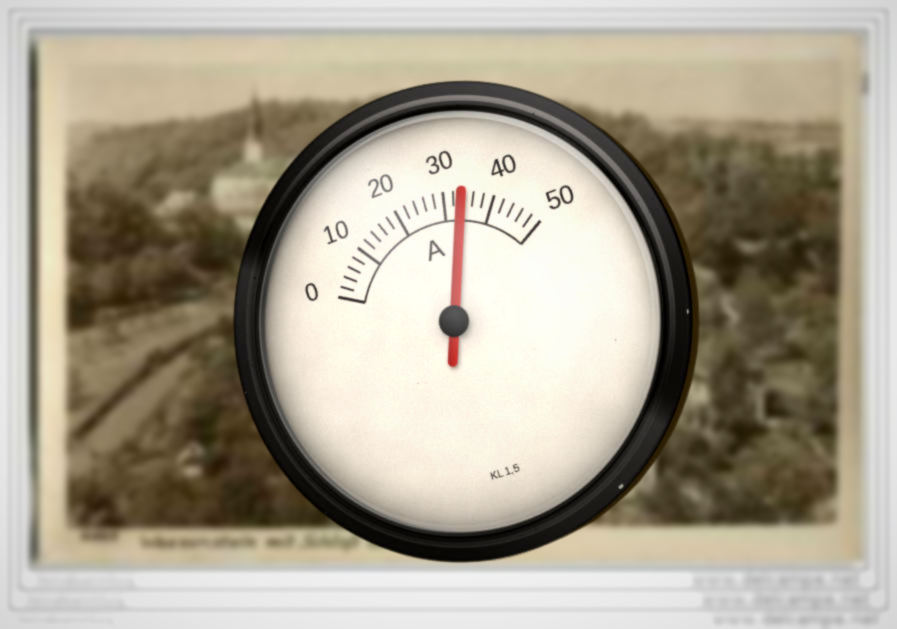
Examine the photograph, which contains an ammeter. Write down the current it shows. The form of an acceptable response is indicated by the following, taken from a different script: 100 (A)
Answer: 34 (A)
